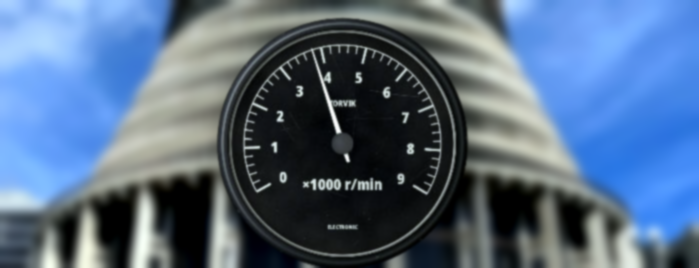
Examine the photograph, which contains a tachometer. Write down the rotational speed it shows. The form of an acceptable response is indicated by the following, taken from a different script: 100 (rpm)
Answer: 3800 (rpm)
